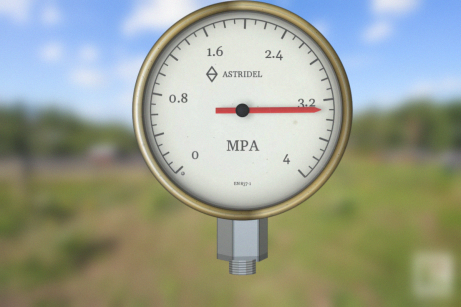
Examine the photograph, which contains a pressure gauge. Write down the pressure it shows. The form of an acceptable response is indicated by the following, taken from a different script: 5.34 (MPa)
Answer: 3.3 (MPa)
